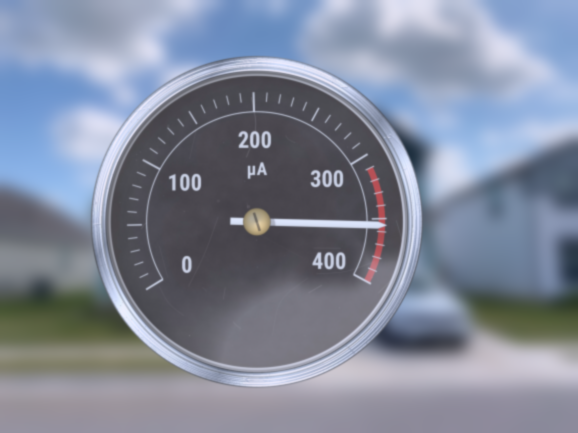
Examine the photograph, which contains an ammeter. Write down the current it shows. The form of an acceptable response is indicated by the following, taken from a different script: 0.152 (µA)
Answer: 355 (µA)
